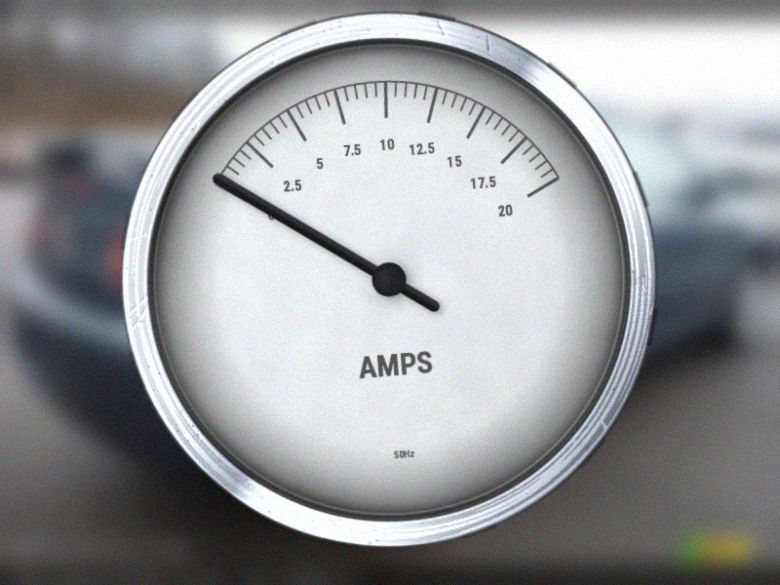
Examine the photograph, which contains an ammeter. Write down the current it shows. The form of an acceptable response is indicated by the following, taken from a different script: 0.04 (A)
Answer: 0.25 (A)
